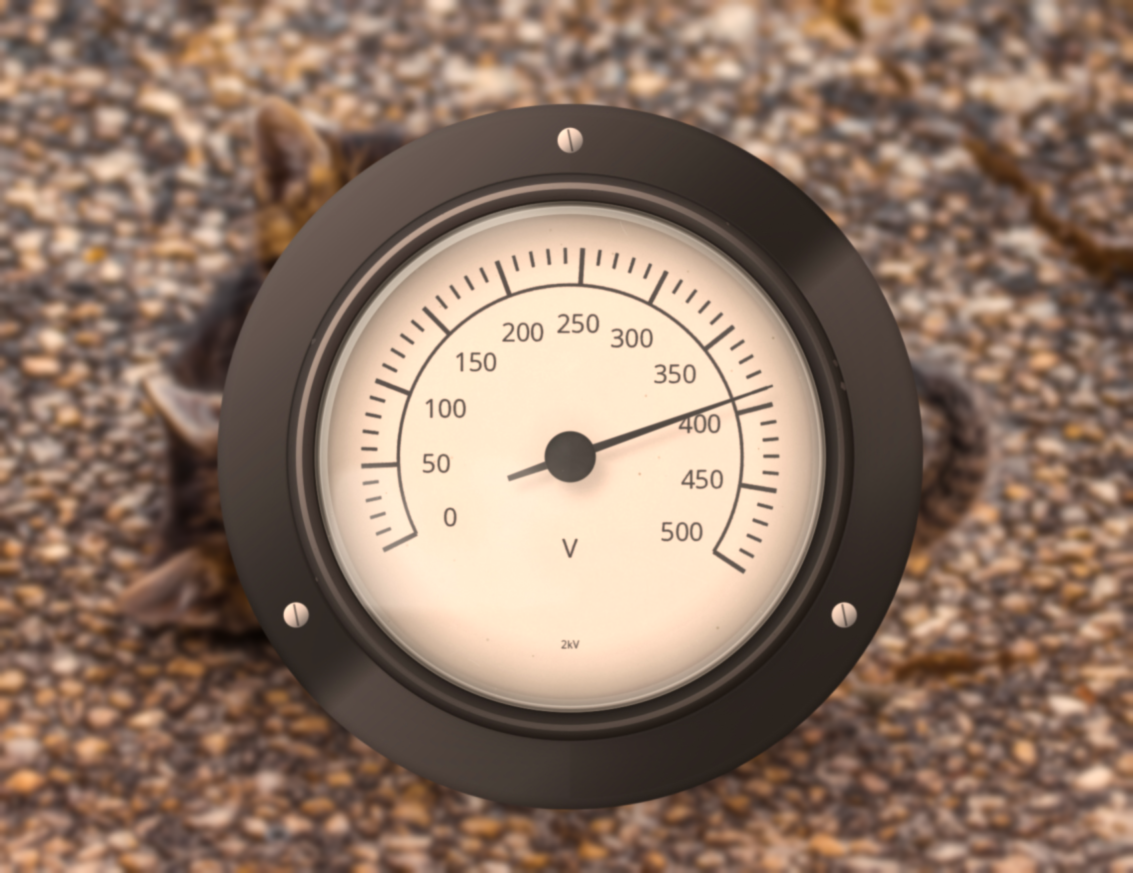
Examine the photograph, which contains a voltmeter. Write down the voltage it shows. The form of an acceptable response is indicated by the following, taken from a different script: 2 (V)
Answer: 390 (V)
